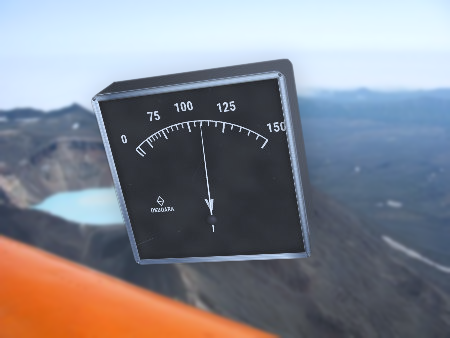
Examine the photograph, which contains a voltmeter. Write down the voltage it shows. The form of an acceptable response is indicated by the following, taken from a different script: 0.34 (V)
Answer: 110 (V)
